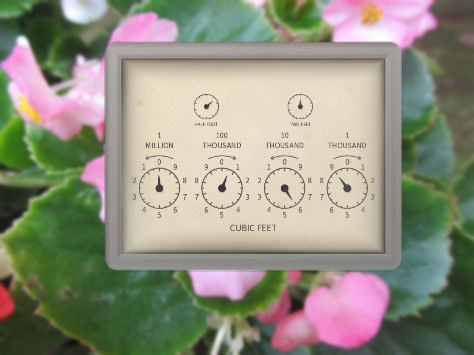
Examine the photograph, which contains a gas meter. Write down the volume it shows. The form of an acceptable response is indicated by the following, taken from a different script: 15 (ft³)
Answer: 5900 (ft³)
